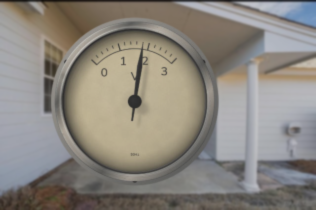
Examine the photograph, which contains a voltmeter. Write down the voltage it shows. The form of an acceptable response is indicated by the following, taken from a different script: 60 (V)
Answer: 1.8 (V)
